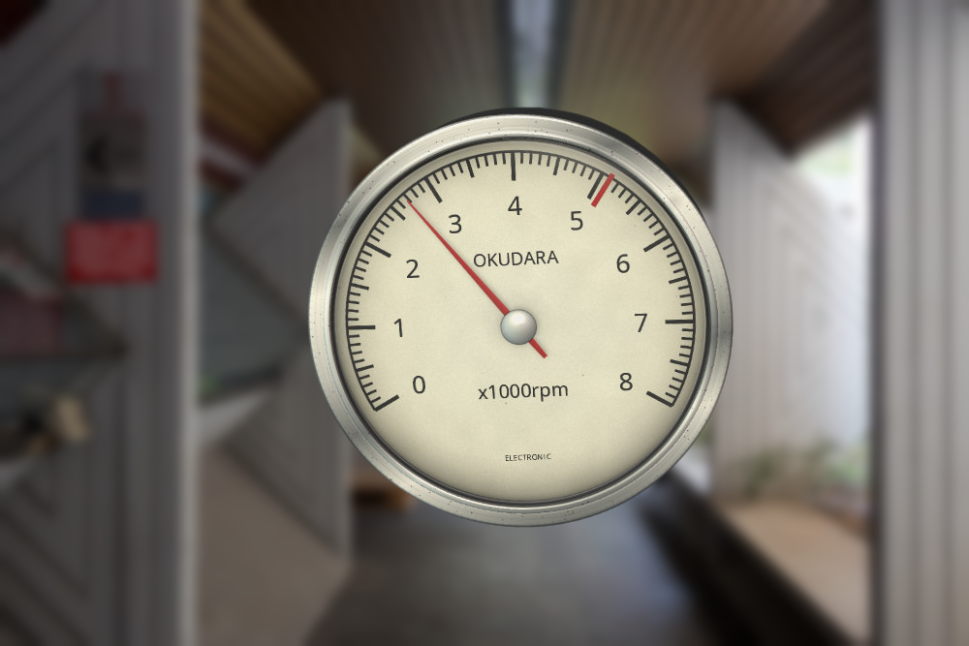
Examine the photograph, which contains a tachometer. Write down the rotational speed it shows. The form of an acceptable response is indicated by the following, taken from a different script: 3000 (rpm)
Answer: 2700 (rpm)
